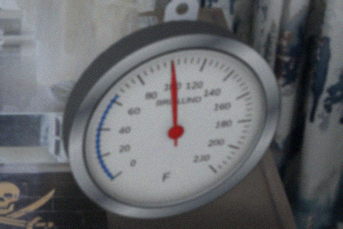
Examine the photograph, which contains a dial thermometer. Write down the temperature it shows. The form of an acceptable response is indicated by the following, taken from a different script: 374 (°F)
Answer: 100 (°F)
